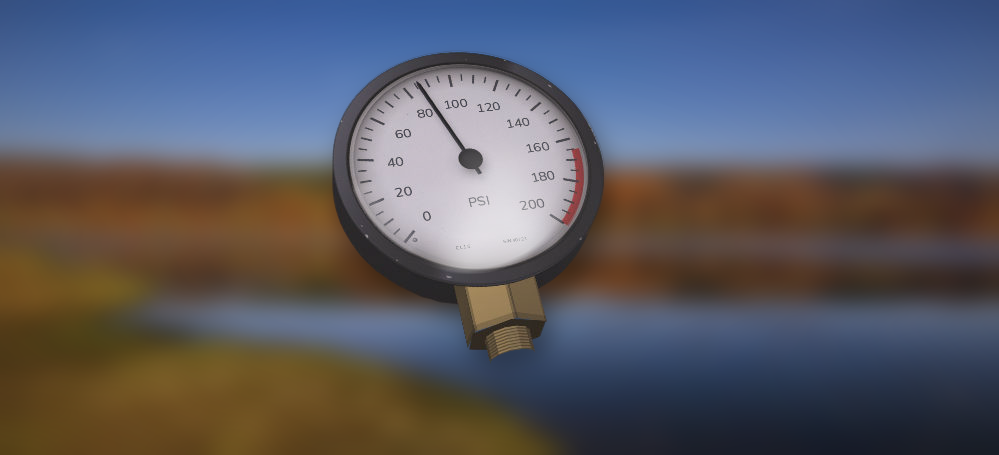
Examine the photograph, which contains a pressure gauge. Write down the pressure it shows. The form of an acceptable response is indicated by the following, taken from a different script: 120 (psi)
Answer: 85 (psi)
